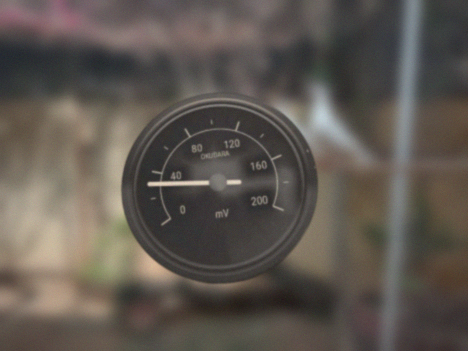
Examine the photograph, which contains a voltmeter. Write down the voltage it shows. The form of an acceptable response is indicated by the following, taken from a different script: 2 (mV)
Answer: 30 (mV)
